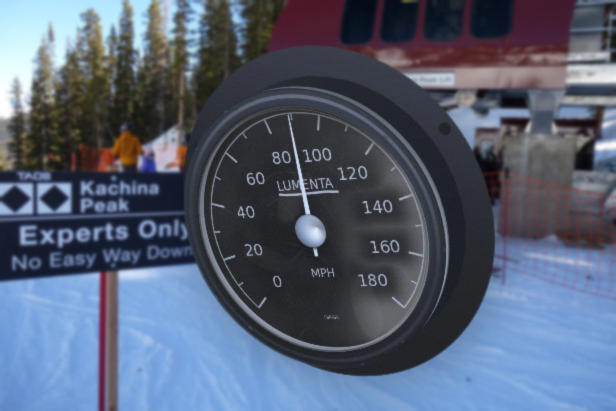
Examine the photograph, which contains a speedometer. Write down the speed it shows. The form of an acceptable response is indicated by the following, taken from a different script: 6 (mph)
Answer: 90 (mph)
